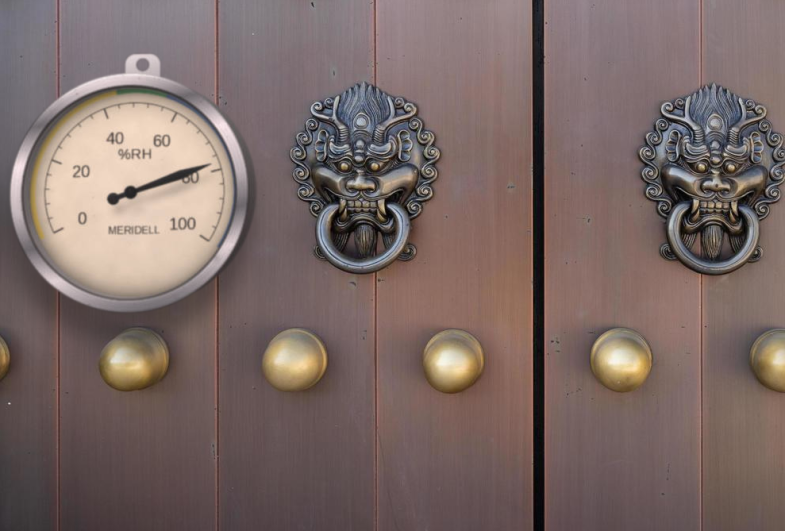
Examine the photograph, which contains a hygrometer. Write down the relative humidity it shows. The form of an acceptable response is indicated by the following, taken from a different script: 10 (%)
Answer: 78 (%)
